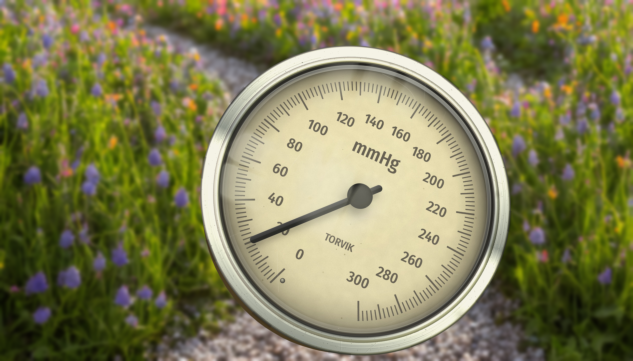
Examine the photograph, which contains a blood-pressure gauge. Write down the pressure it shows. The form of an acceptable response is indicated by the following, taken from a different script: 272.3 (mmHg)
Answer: 20 (mmHg)
